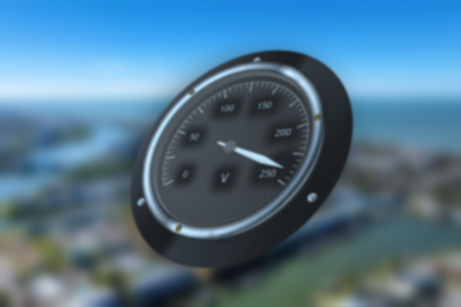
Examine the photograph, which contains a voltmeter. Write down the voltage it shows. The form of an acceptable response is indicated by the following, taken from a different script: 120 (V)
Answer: 240 (V)
